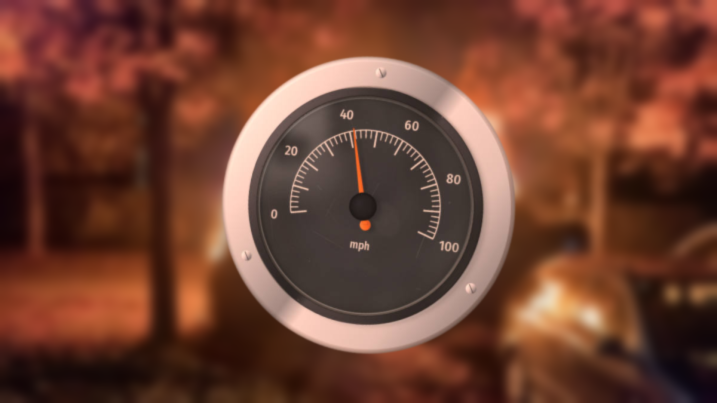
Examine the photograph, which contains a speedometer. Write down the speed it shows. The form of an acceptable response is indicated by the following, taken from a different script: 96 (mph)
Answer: 42 (mph)
